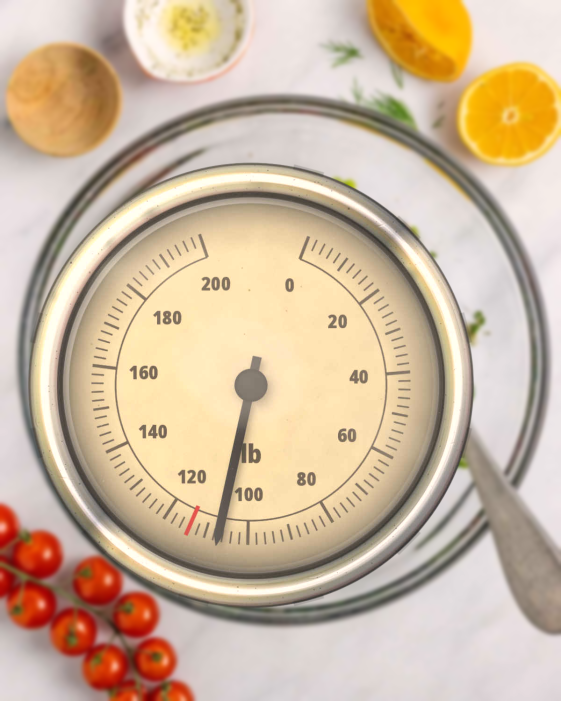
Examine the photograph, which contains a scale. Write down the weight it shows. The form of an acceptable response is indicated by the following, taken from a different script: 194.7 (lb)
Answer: 107 (lb)
